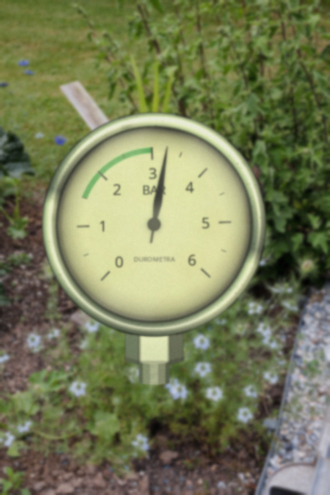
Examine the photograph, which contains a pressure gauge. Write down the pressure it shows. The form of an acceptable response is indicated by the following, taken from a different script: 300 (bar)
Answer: 3.25 (bar)
